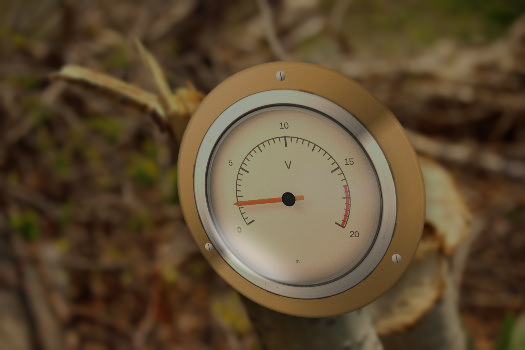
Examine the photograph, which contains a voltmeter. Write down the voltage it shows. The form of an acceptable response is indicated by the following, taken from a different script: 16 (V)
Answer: 2 (V)
